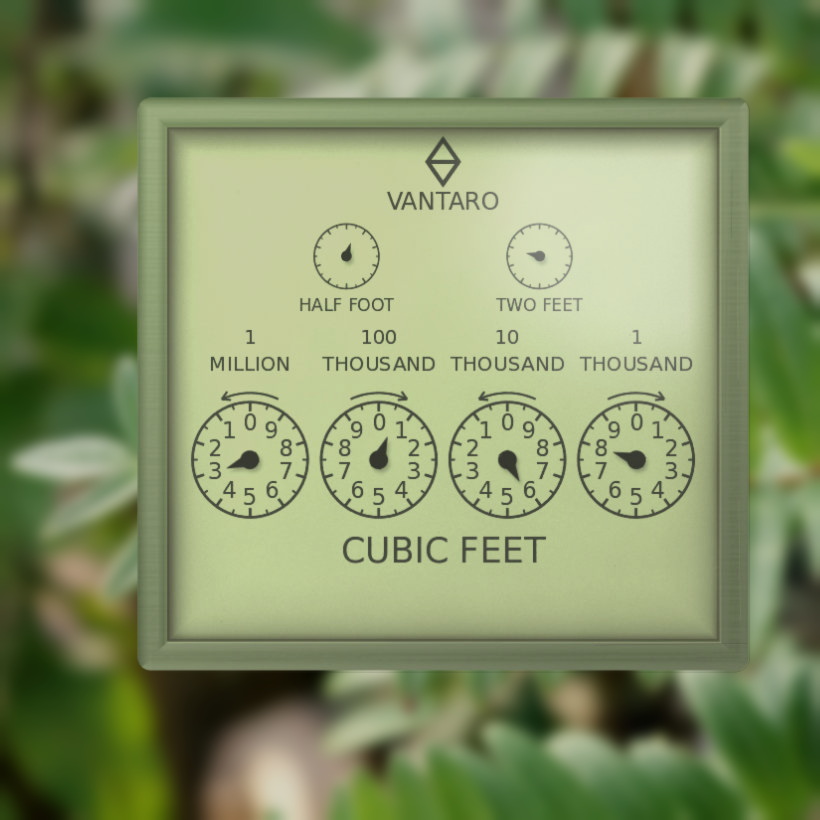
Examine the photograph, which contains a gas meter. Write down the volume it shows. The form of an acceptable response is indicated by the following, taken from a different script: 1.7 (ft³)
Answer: 305800 (ft³)
